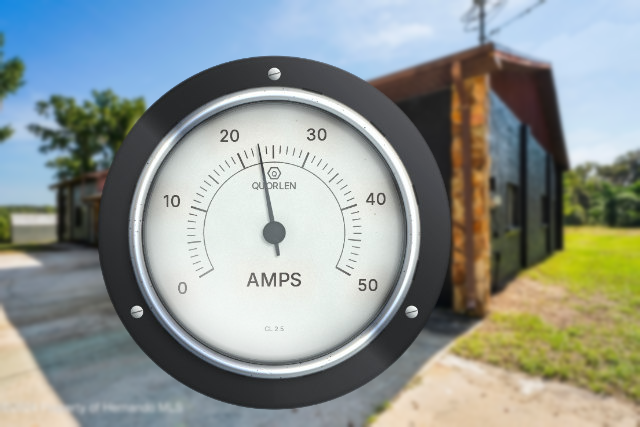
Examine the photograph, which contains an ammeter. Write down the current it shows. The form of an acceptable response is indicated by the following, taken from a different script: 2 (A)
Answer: 23 (A)
